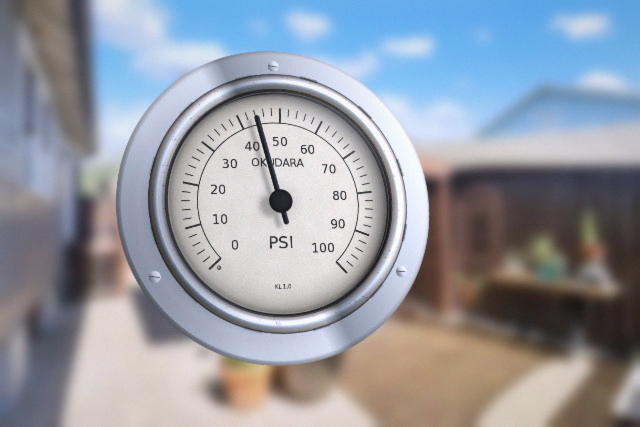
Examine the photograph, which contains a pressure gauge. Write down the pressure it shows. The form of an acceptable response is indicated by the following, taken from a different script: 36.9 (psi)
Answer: 44 (psi)
